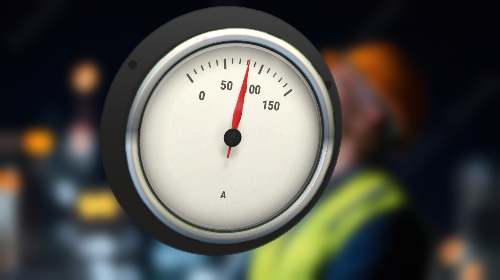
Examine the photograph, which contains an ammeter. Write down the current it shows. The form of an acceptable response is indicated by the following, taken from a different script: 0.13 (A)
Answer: 80 (A)
